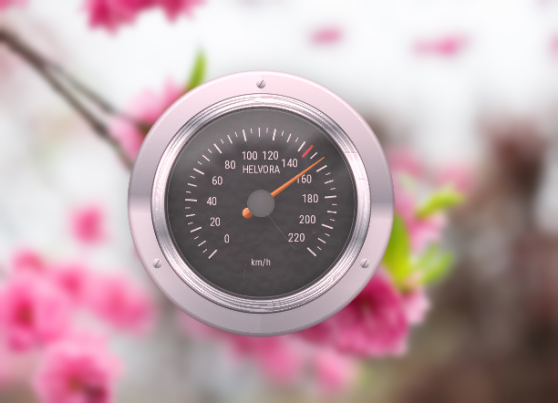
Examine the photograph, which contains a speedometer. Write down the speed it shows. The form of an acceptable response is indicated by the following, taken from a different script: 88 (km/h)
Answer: 155 (km/h)
